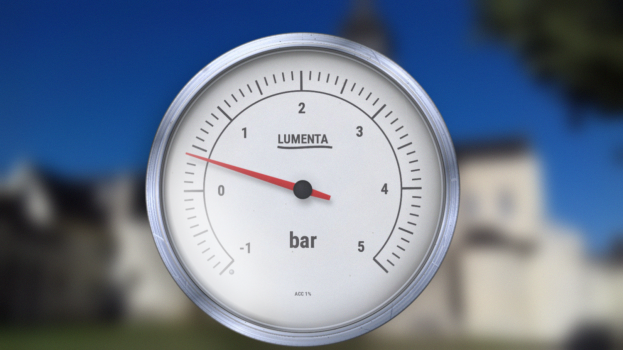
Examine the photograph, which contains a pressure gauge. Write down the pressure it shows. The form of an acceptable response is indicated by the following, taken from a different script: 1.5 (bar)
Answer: 0.4 (bar)
